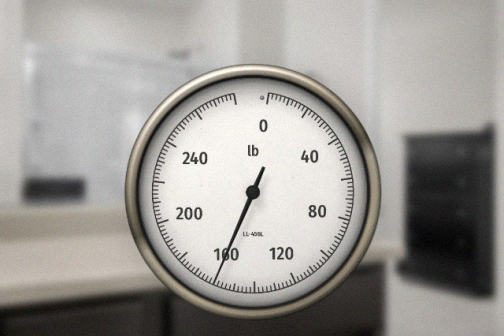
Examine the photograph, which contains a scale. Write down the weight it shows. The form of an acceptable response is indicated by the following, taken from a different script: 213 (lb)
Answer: 160 (lb)
